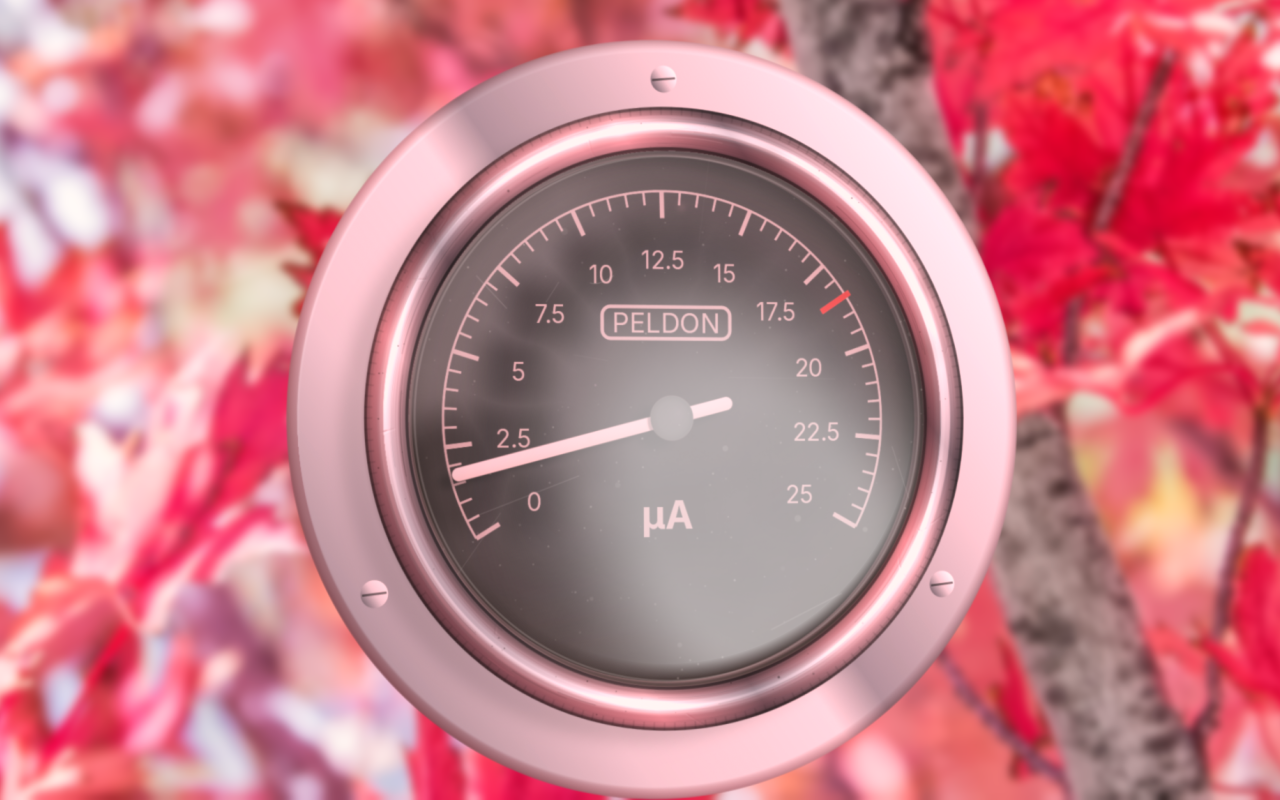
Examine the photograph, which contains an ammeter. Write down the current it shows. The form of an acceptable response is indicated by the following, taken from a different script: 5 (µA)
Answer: 1.75 (µA)
